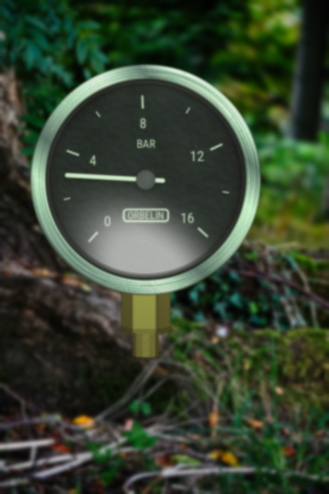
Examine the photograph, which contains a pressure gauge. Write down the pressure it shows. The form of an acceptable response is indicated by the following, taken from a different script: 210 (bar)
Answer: 3 (bar)
